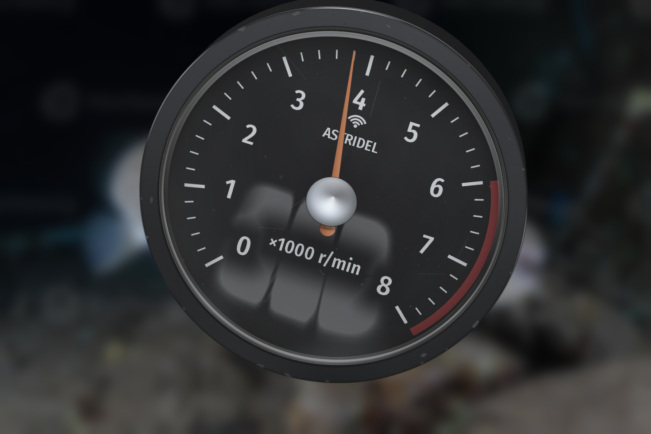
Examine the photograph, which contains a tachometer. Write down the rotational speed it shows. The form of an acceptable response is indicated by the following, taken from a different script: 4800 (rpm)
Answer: 3800 (rpm)
